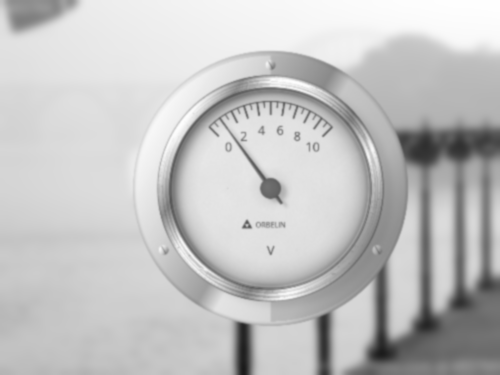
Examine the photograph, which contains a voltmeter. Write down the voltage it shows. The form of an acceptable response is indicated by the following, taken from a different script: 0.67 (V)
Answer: 1 (V)
